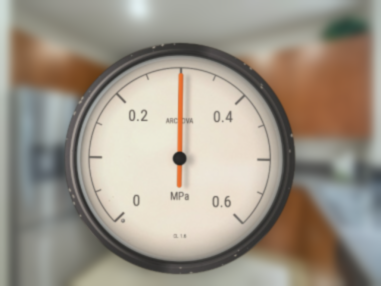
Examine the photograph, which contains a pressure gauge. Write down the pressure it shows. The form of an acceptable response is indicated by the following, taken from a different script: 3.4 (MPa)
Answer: 0.3 (MPa)
